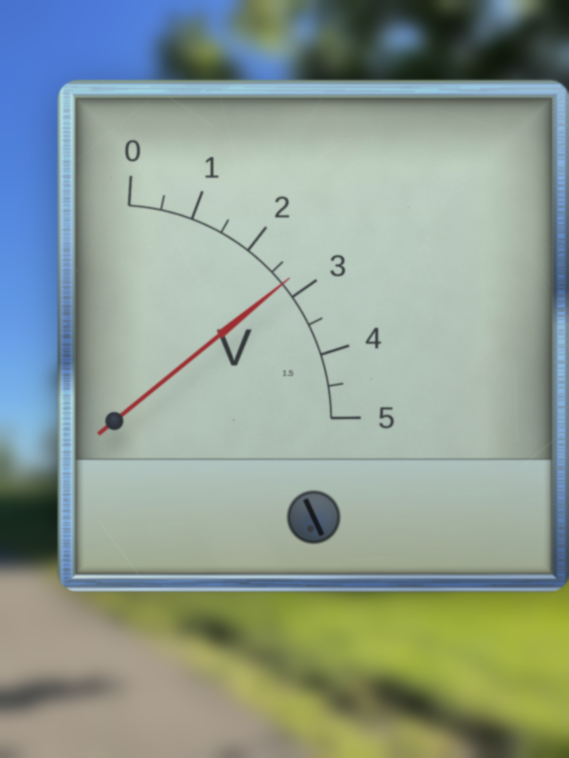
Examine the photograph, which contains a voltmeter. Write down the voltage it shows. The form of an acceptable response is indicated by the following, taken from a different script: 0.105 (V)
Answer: 2.75 (V)
